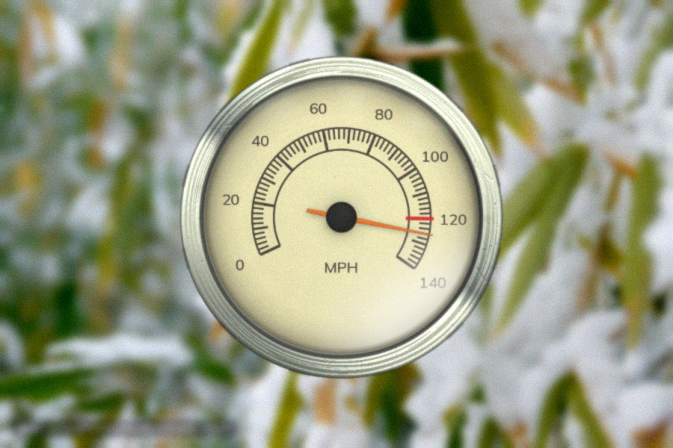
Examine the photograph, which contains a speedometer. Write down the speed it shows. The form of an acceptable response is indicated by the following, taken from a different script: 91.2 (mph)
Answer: 126 (mph)
